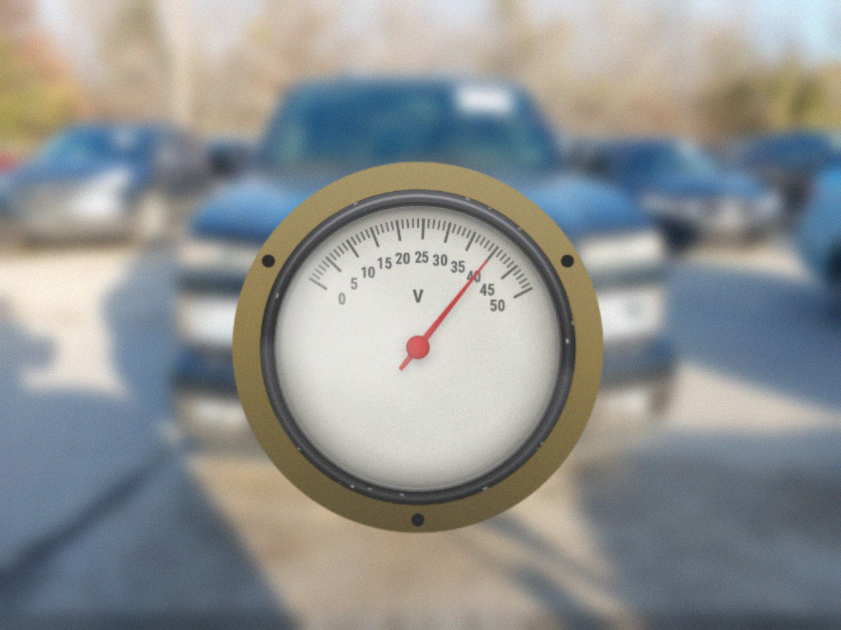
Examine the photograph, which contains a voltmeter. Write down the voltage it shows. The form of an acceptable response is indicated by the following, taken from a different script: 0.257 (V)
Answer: 40 (V)
